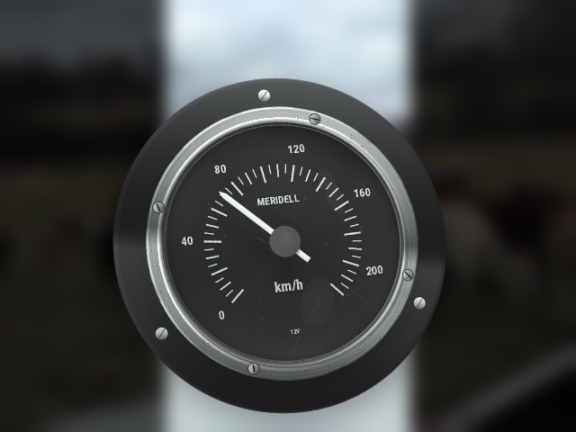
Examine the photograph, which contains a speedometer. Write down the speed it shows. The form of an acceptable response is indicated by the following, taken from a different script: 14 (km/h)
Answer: 70 (km/h)
